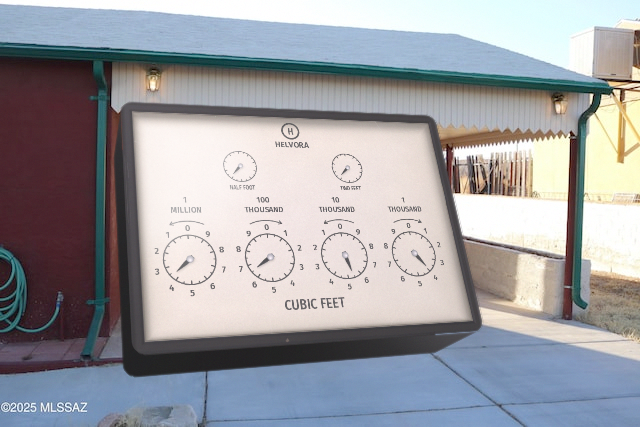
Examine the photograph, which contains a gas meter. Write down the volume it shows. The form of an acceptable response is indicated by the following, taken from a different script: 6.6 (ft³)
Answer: 365400 (ft³)
